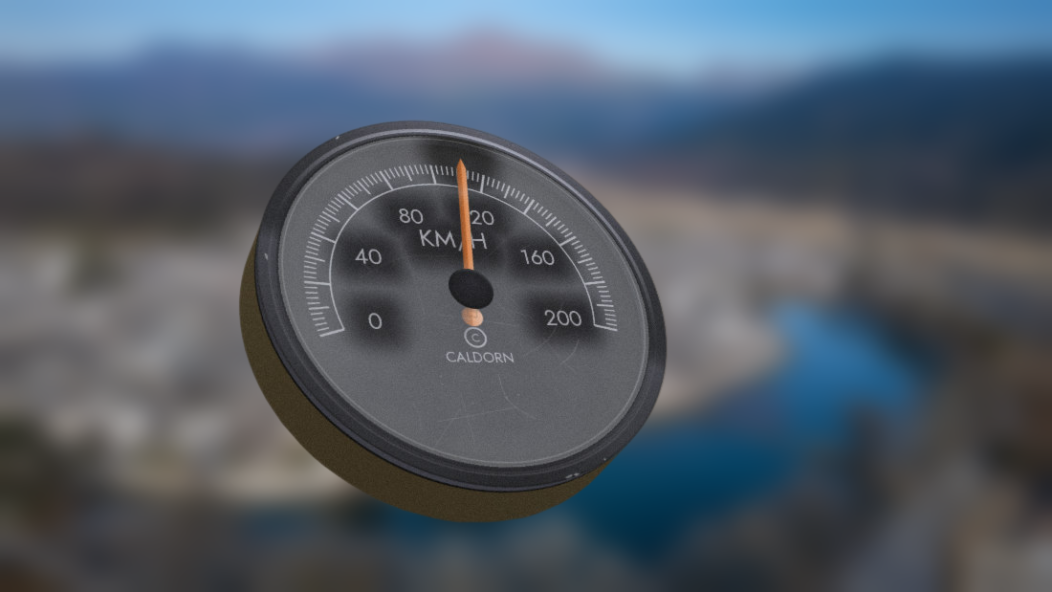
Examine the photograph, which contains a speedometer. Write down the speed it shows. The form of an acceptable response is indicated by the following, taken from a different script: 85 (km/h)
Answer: 110 (km/h)
